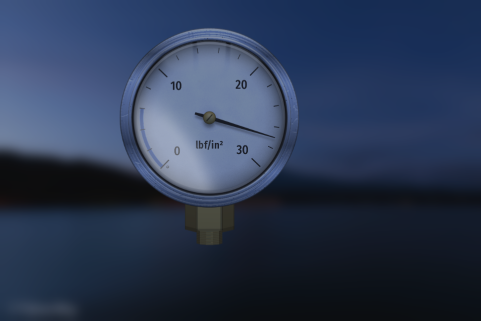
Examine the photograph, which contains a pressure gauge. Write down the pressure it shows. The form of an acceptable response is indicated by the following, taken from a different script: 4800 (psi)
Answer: 27 (psi)
